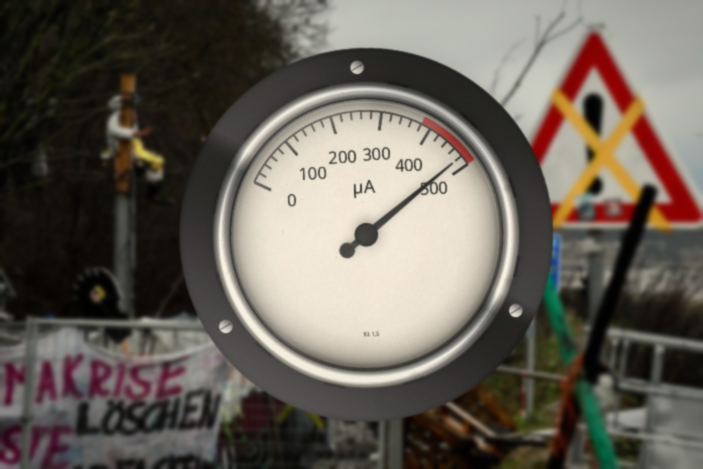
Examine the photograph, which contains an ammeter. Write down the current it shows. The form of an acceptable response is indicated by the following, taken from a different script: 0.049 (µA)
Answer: 480 (µA)
